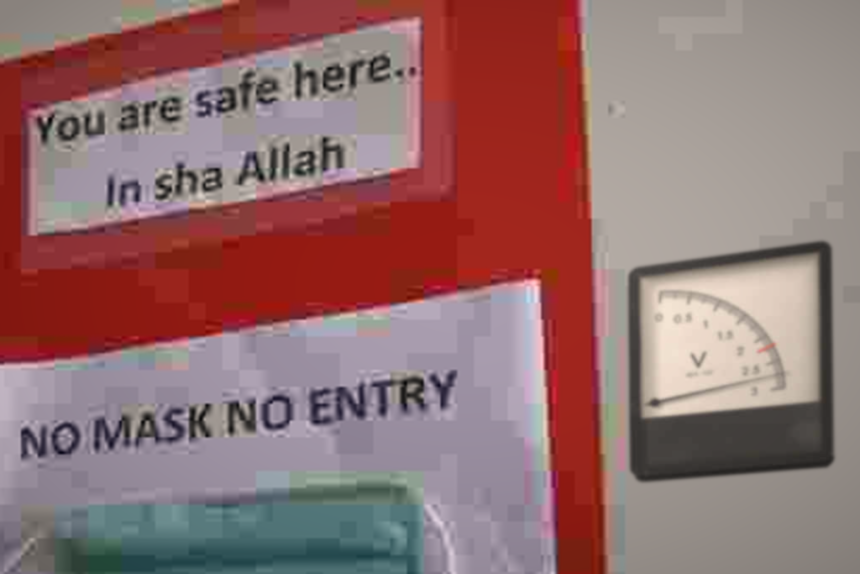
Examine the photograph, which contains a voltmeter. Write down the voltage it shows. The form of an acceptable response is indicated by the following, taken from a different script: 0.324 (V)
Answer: 2.75 (V)
